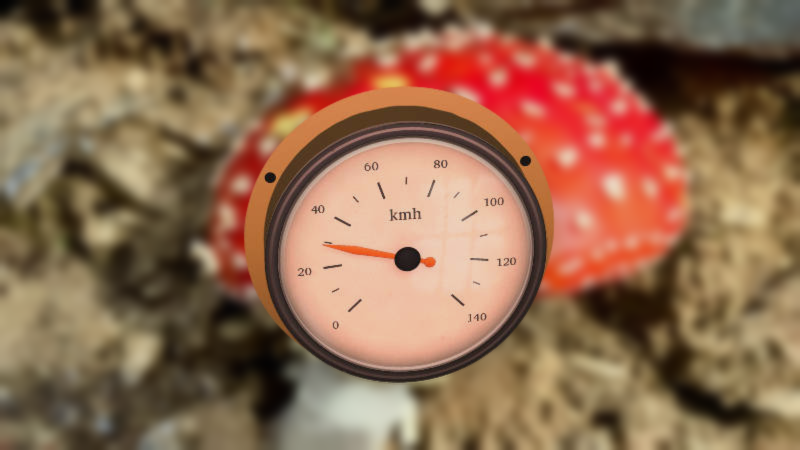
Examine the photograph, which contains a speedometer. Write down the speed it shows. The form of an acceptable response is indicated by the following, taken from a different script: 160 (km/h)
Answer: 30 (km/h)
